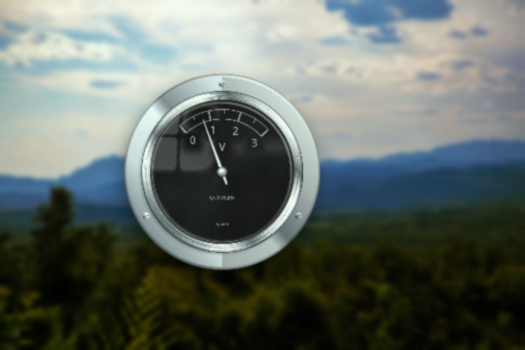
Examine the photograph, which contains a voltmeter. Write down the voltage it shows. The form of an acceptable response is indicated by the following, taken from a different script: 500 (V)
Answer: 0.75 (V)
